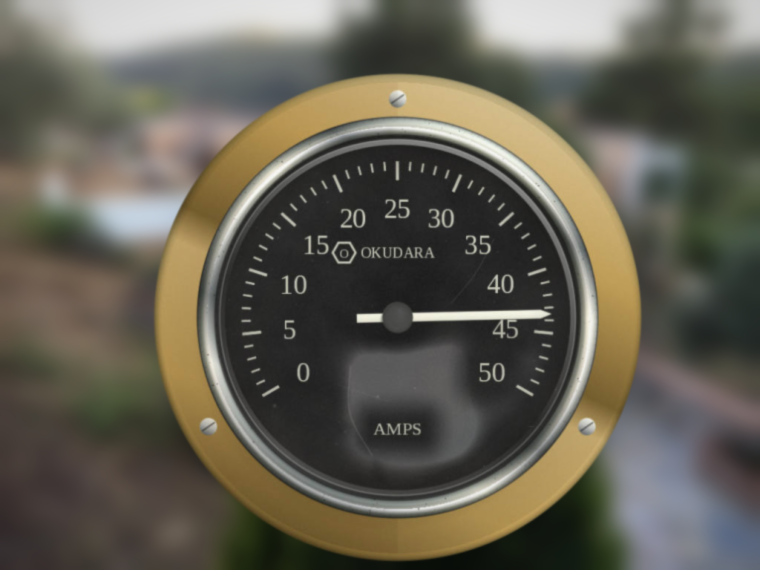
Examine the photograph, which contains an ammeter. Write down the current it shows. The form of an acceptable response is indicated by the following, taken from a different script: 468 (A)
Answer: 43.5 (A)
